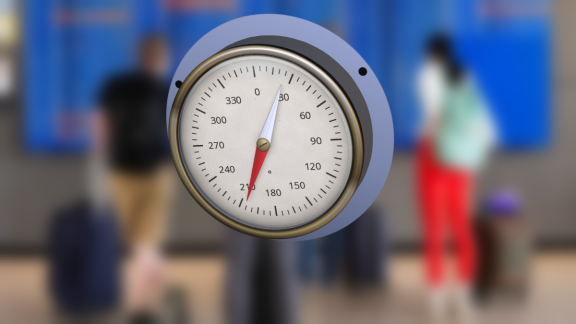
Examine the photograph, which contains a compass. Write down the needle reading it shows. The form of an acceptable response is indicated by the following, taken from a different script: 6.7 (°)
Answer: 205 (°)
